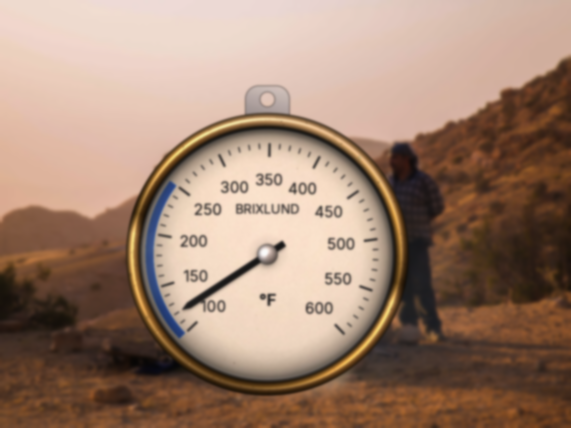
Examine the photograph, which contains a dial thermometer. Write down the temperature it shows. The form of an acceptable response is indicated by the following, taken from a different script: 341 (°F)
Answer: 120 (°F)
